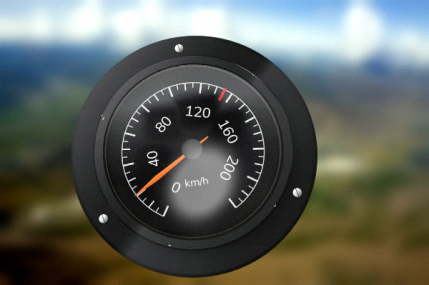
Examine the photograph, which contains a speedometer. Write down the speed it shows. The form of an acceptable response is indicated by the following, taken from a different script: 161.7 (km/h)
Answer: 20 (km/h)
